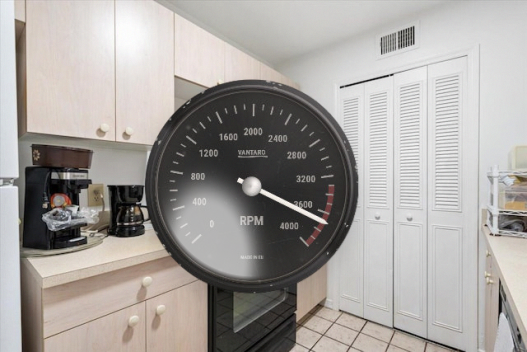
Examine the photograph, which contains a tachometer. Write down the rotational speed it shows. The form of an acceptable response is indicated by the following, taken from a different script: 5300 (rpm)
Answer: 3700 (rpm)
